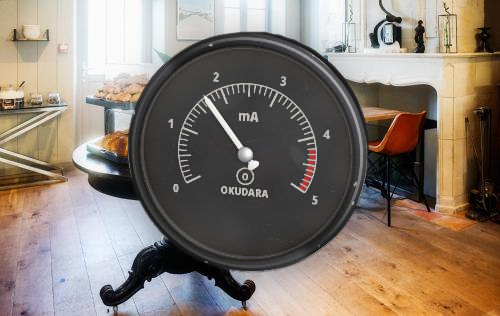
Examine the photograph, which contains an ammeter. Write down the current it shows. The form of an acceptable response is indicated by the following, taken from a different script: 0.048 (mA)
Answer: 1.7 (mA)
